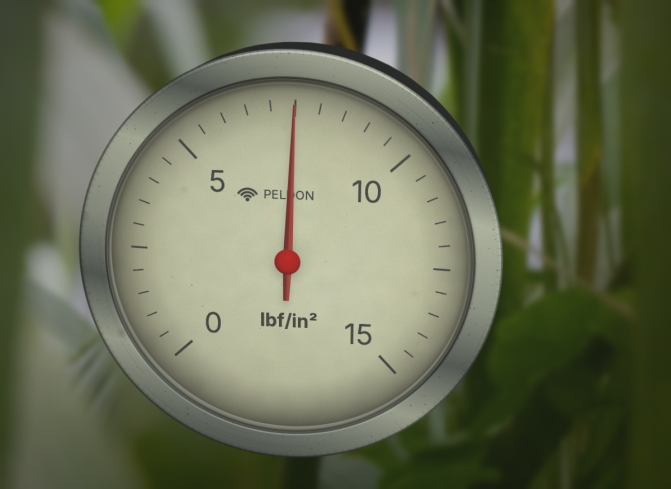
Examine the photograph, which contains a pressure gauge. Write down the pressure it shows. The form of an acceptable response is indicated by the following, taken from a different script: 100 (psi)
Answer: 7.5 (psi)
